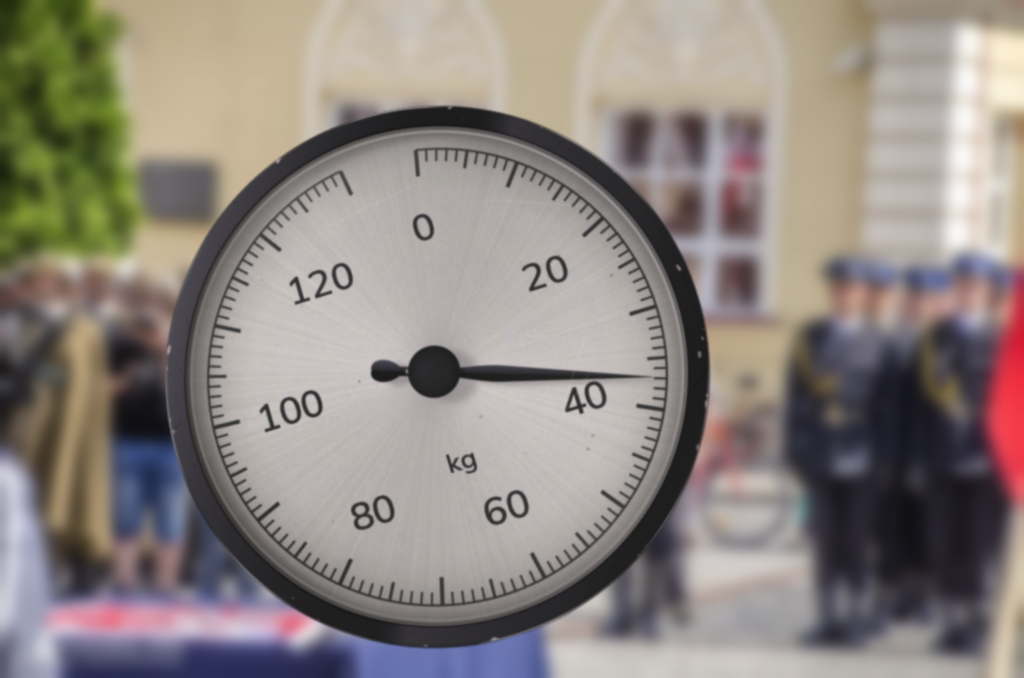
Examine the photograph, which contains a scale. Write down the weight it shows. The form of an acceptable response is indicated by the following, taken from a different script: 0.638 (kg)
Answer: 37 (kg)
